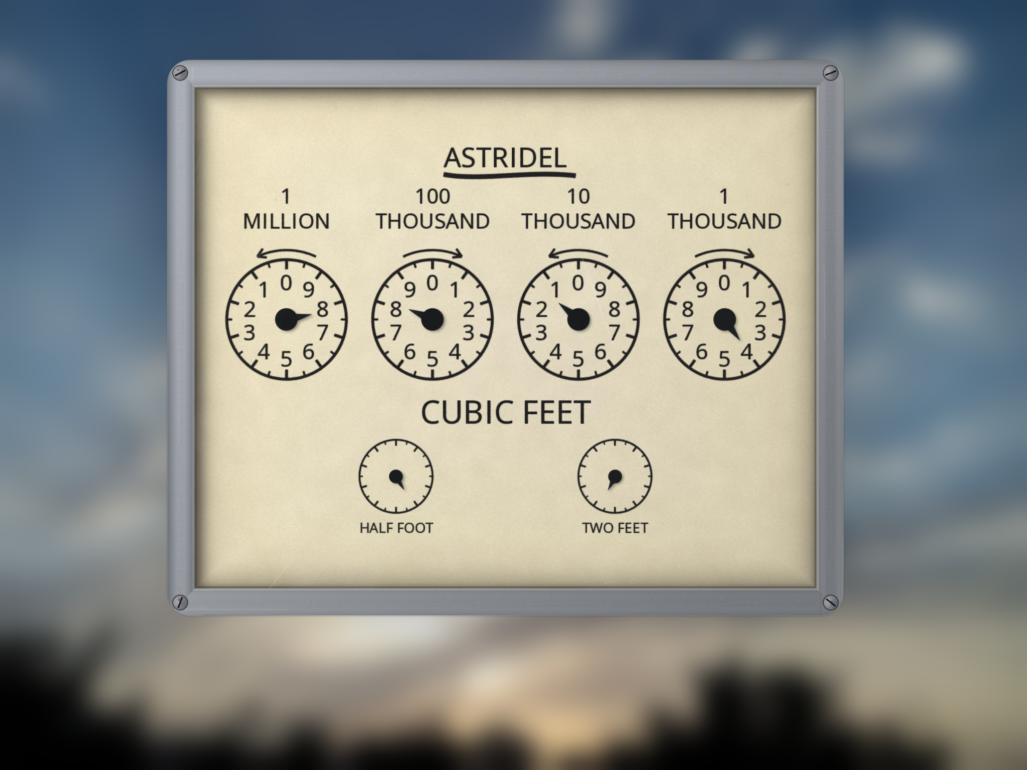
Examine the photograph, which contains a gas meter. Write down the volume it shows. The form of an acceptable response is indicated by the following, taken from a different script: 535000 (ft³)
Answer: 781400 (ft³)
